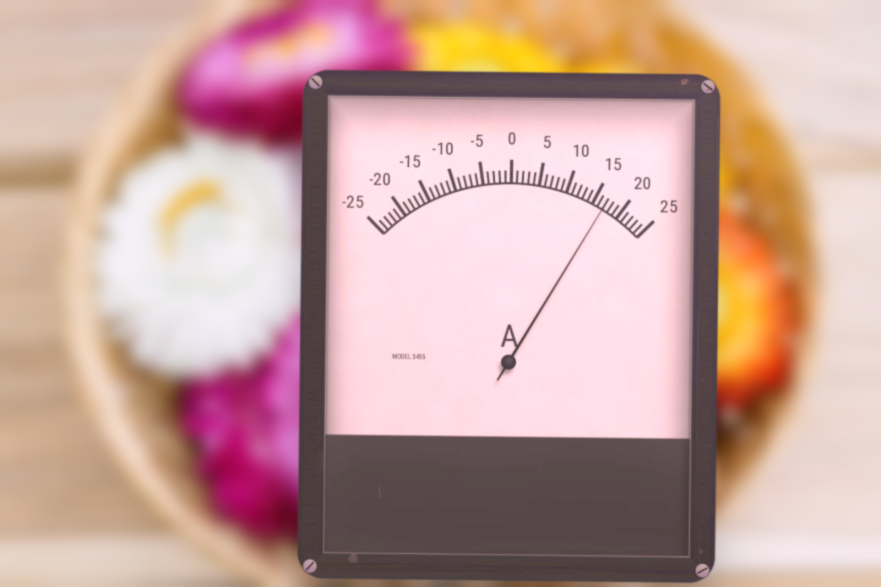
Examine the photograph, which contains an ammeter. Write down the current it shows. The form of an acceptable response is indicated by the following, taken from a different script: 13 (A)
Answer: 17 (A)
